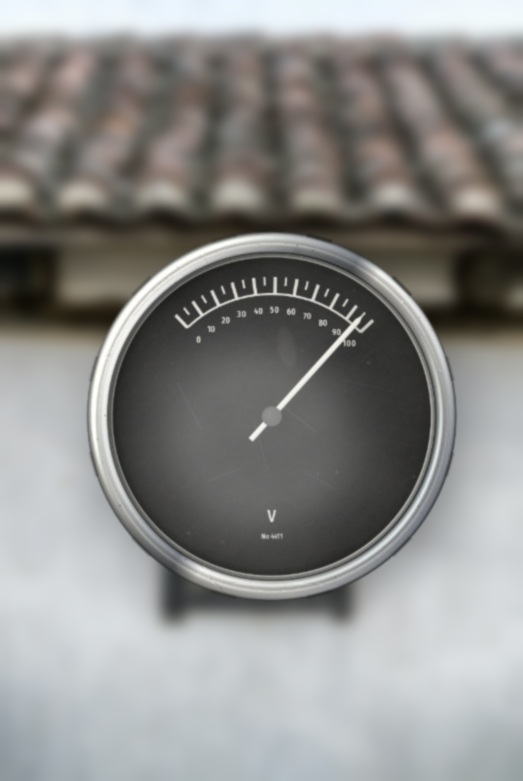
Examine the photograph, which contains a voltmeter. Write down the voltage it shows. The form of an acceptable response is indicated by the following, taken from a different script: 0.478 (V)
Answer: 95 (V)
